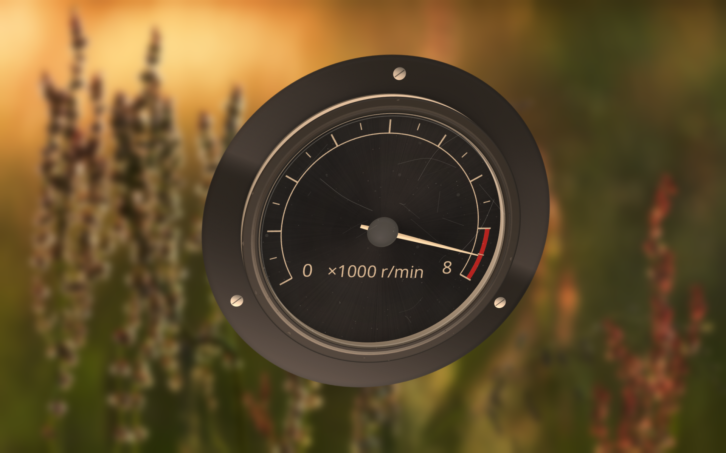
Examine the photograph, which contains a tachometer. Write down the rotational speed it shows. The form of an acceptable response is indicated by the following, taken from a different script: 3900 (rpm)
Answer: 7500 (rpm)
